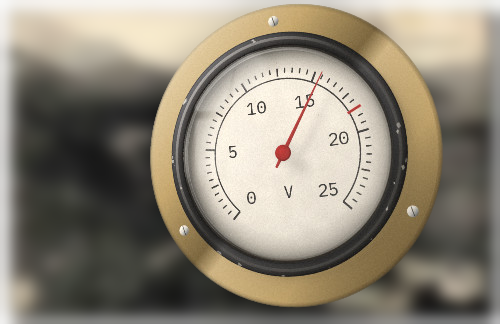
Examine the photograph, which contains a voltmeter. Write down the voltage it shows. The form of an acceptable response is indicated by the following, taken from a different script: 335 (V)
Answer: 15.5 (V)
